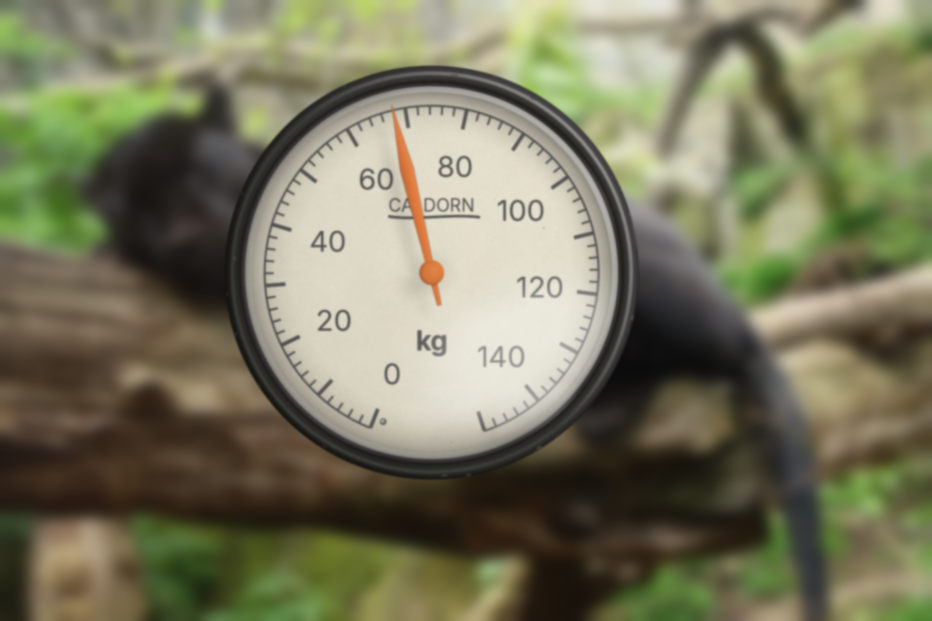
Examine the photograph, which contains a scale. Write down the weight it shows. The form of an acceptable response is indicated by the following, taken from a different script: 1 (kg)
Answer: 68 (kg)
